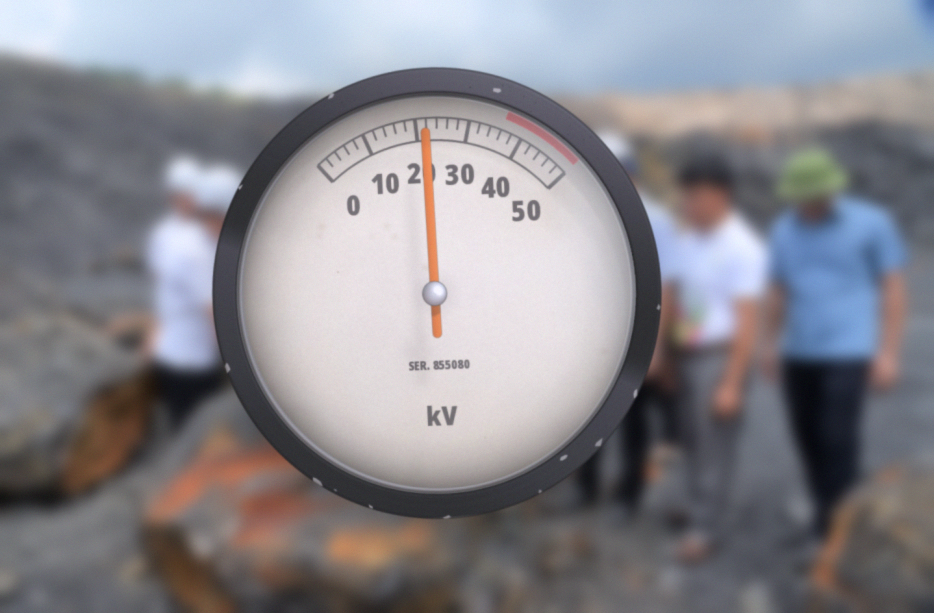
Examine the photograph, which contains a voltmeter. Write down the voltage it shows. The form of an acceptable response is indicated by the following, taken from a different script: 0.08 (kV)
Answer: 22 (kV)
